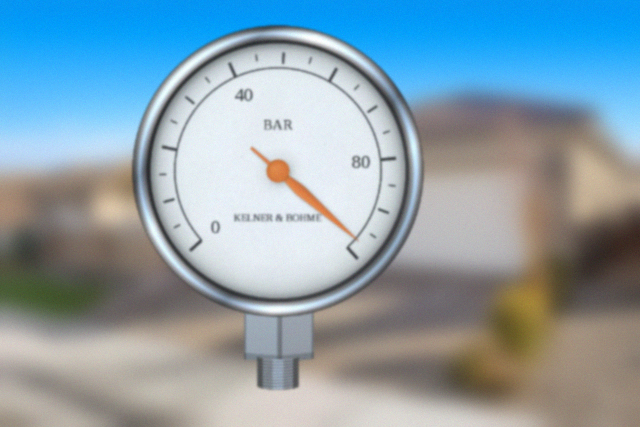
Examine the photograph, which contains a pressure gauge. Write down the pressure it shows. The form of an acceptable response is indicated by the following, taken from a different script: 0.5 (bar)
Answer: 97.5 (bar)
